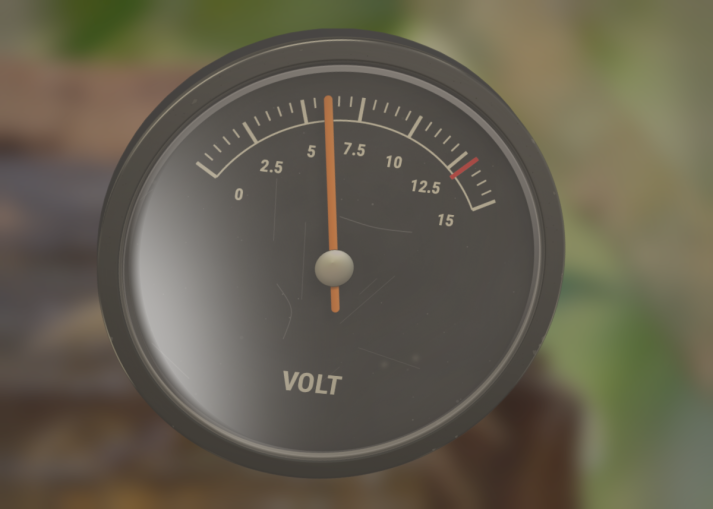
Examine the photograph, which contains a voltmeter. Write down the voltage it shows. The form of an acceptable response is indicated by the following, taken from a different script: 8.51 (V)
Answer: 6 (V)
